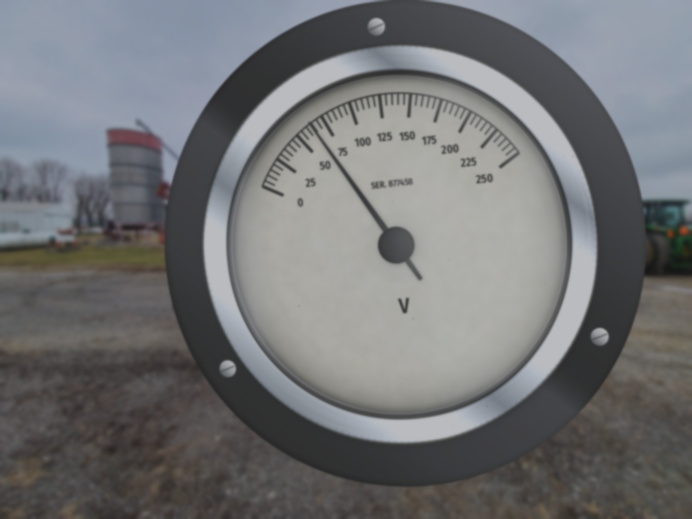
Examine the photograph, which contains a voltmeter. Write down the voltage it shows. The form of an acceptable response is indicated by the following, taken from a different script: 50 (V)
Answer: 65 (V)
